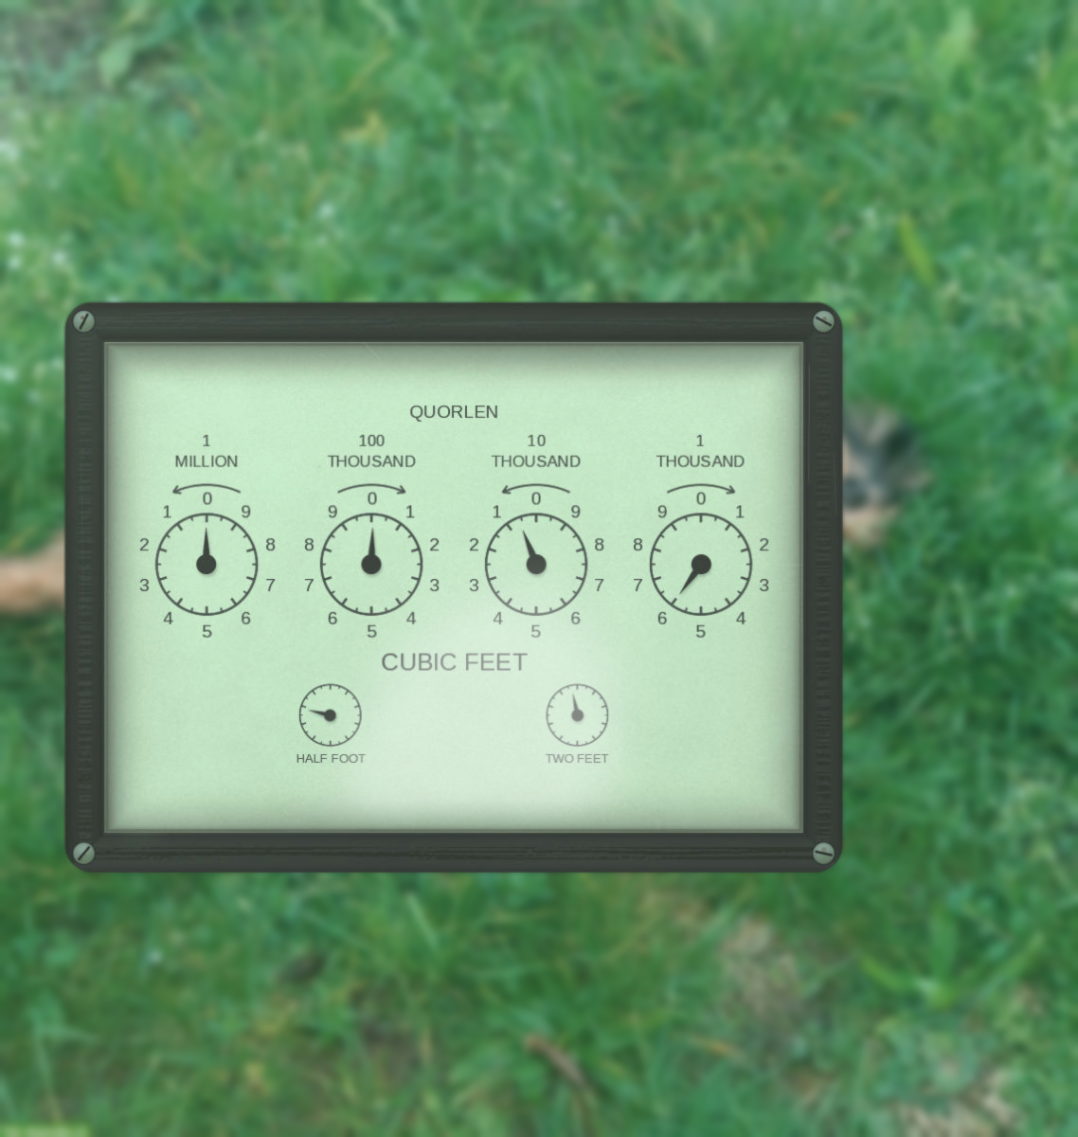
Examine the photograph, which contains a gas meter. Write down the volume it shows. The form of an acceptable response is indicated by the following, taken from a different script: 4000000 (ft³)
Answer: 600 (ft³)
